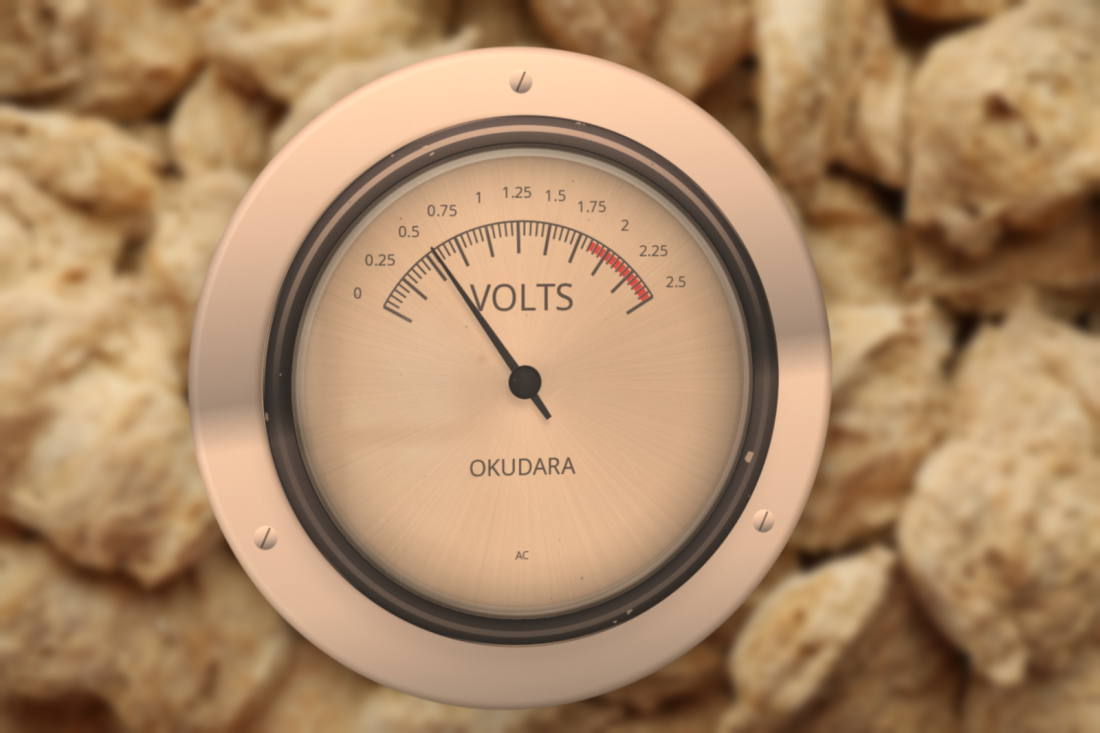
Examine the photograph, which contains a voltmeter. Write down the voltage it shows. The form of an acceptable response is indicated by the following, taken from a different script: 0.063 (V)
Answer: 0.55 (V)
